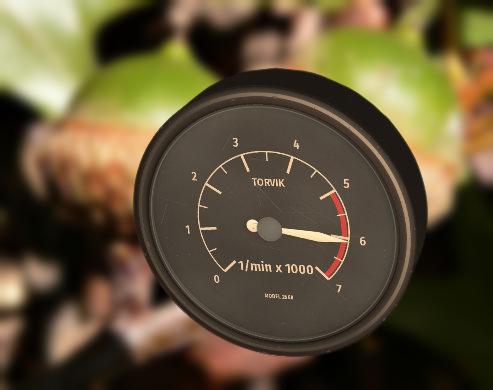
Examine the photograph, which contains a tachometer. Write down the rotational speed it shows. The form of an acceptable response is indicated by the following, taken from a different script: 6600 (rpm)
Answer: 6000 (rpm)
